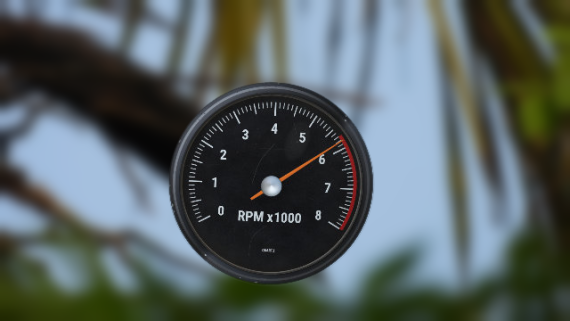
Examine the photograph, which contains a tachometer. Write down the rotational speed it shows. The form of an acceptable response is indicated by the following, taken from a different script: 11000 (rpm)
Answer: 5800 (rpm)
